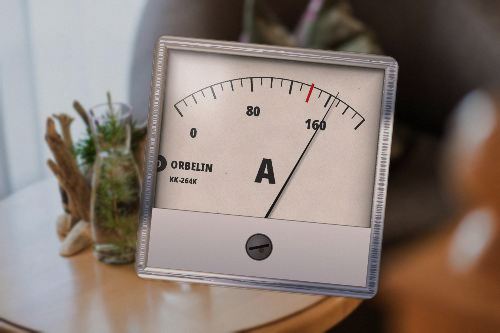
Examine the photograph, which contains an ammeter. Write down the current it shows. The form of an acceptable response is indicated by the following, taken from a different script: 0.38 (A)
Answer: 165 (A)
